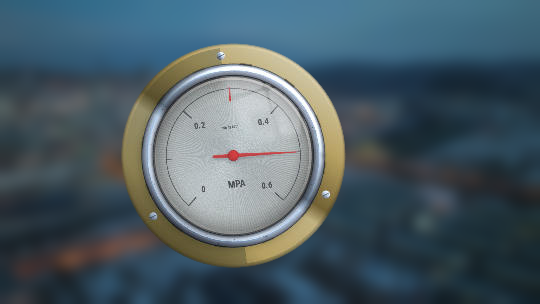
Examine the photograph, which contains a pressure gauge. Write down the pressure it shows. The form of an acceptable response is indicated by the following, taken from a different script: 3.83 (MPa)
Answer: 0.5 (MPa)
